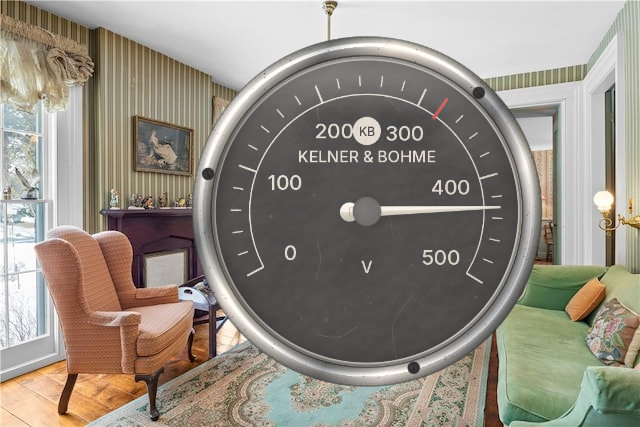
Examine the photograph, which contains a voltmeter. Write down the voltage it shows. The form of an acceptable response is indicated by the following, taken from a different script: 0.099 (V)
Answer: 430 (V)
